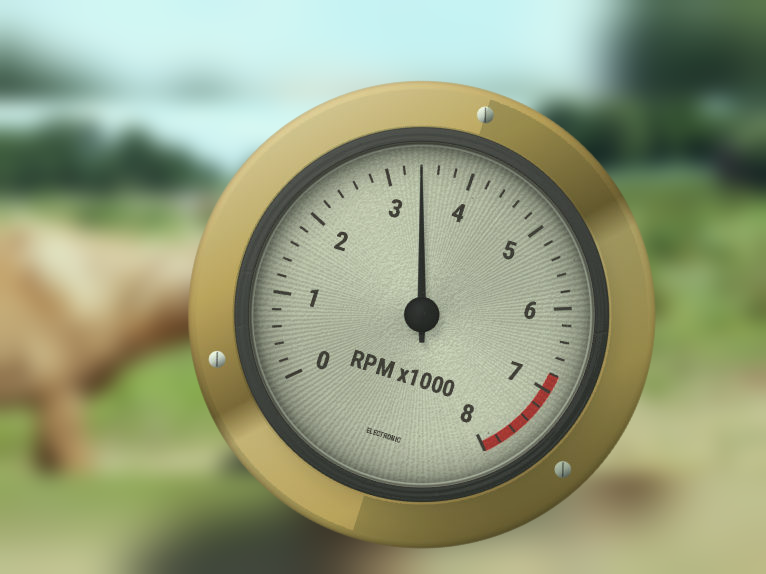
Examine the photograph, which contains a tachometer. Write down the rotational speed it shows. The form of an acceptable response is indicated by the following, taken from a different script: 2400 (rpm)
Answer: 3400 (rpm)
